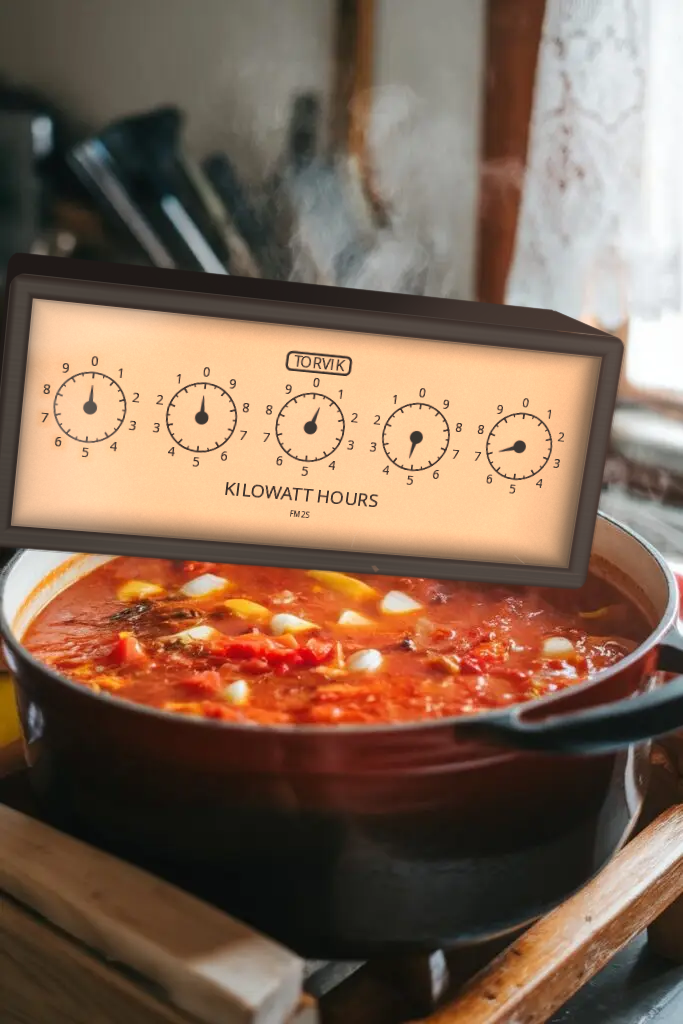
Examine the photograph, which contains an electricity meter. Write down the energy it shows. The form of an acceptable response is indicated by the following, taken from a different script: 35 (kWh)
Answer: 47 (kWh)
